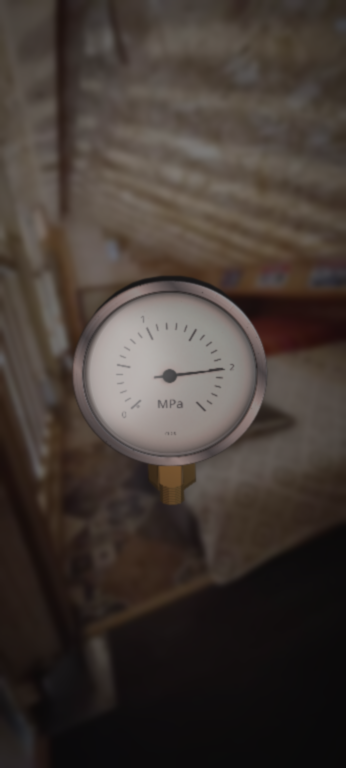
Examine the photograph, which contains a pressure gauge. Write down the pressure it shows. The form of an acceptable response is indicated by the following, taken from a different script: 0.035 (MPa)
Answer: 2 (MPa)
